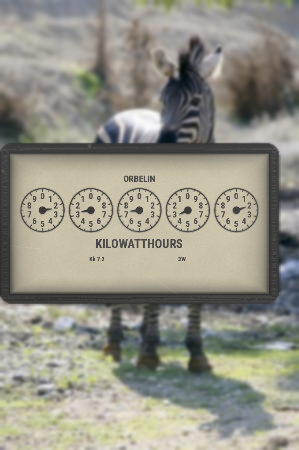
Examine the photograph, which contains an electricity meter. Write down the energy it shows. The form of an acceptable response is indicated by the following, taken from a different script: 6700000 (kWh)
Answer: 22732 (kWh)
